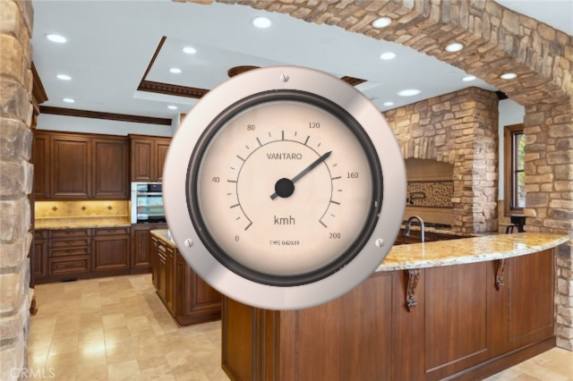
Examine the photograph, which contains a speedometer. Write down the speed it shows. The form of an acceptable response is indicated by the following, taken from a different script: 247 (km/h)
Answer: 140 (km/h)
